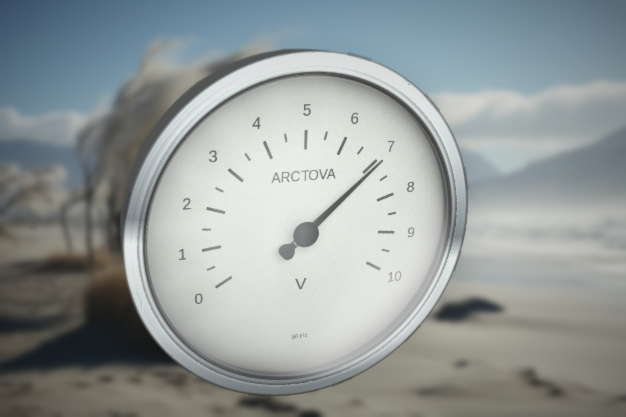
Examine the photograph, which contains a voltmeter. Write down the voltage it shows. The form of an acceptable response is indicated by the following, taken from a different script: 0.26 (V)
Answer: 7 (V)
